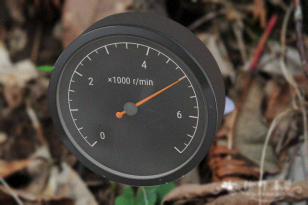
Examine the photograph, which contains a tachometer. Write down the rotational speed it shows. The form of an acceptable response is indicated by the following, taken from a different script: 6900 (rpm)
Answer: 5000 (rpm)
